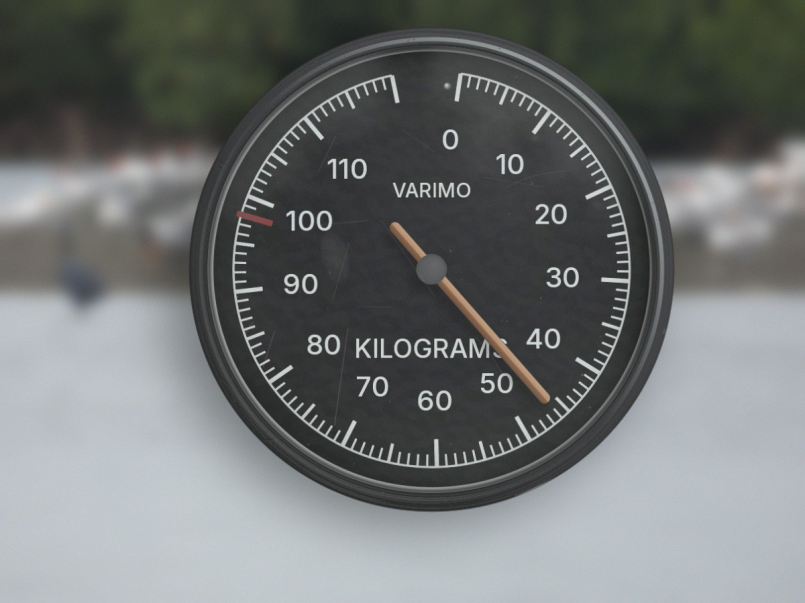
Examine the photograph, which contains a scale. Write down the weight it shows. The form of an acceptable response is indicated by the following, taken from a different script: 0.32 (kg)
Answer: 46 (kg)
